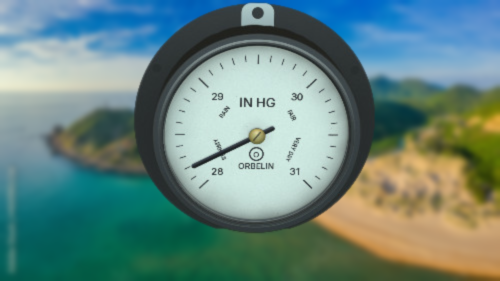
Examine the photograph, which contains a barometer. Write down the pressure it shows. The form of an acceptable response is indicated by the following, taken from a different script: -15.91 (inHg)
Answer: 28.2 (inHg)
